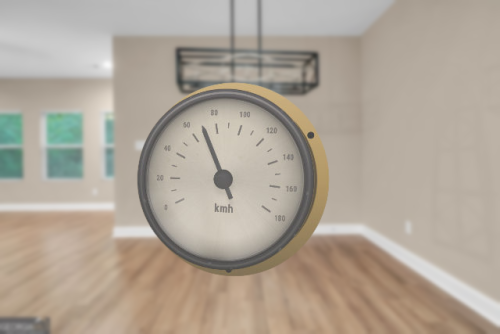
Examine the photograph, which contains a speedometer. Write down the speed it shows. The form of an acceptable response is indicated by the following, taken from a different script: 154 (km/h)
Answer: 70 (km/h)
